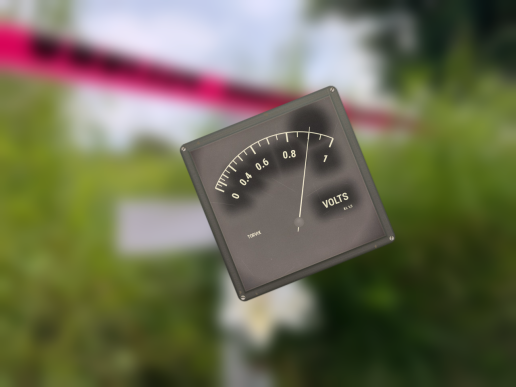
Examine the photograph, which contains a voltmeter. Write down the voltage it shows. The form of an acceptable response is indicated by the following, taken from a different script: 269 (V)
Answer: 0.9 (V)
